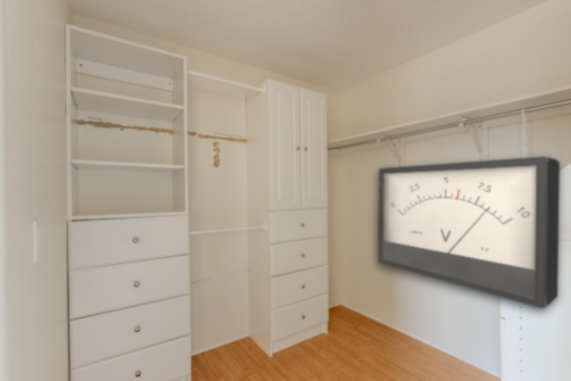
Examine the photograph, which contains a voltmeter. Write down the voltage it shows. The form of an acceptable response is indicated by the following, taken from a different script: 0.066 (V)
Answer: 8.5 (V)
